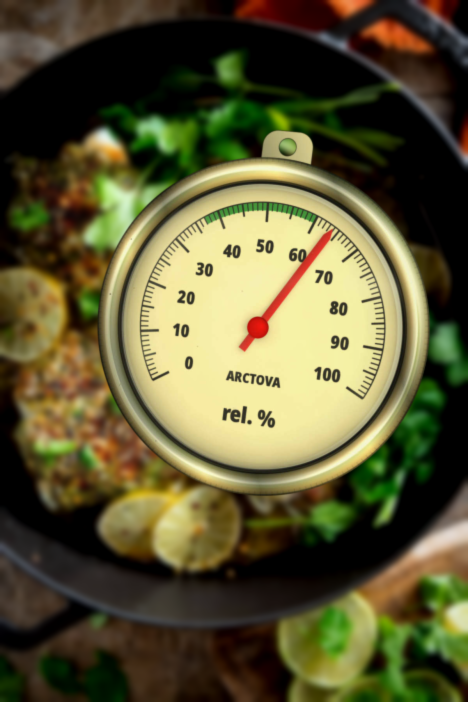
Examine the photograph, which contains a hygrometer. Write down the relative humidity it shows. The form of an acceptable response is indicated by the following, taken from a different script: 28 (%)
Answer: 64 (%)
